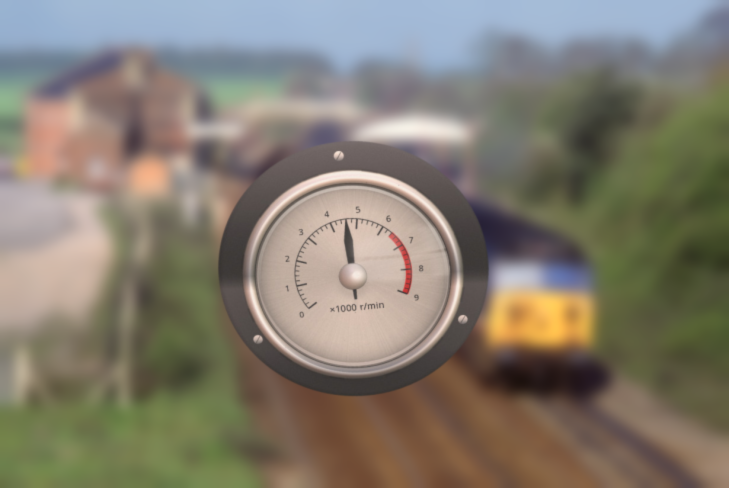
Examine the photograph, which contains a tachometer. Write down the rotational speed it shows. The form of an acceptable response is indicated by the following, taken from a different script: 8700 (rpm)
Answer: 4600 (rpm)
